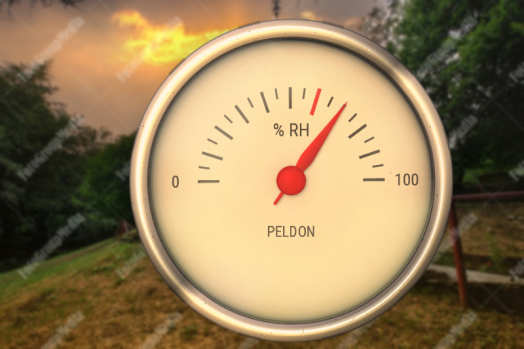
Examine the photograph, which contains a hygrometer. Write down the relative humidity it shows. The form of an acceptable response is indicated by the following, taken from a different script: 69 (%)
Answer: 70 (%)
